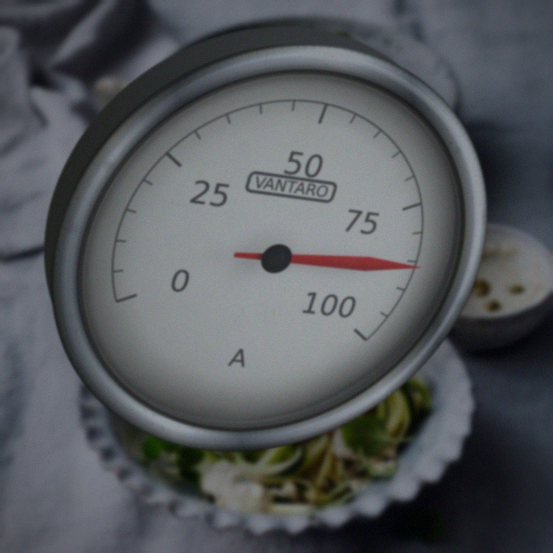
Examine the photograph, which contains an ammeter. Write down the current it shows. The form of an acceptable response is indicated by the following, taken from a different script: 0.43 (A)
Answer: 85 (A)
